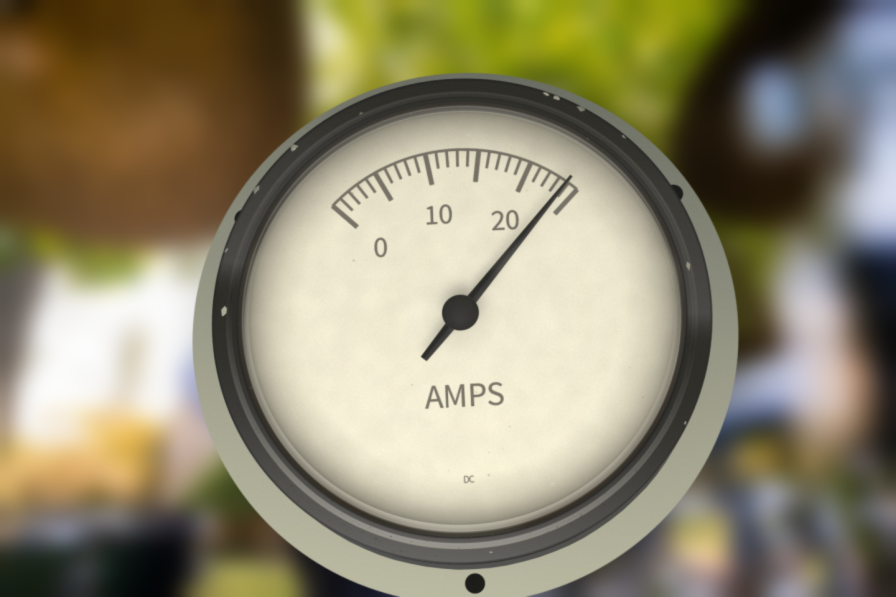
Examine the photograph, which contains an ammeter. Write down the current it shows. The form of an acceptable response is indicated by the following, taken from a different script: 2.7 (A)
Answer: 24 (A)
